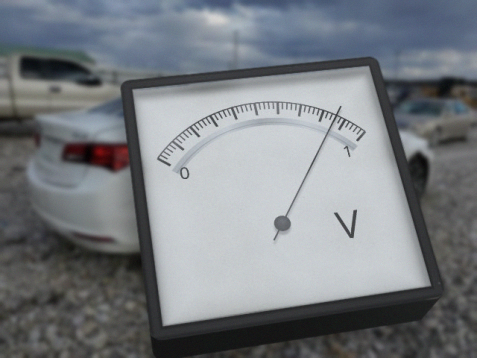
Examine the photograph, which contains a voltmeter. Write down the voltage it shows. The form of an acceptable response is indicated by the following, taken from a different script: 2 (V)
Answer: 0.86 (V)
